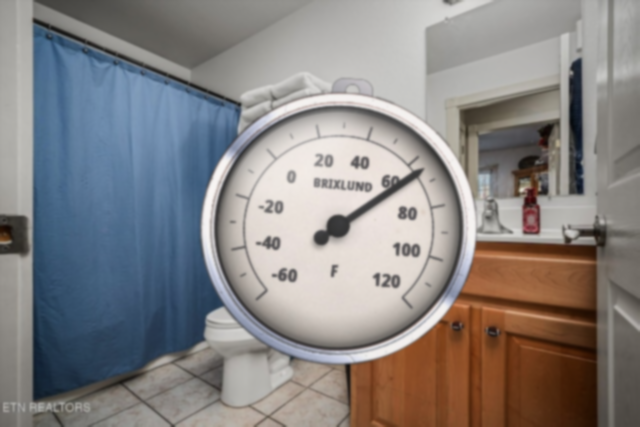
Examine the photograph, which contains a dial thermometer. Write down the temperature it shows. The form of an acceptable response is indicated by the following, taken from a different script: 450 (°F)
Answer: 65 (°F)
